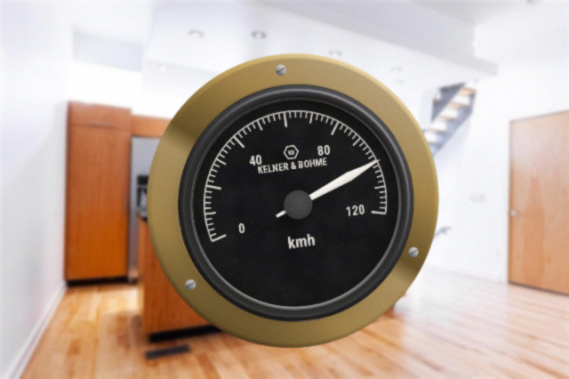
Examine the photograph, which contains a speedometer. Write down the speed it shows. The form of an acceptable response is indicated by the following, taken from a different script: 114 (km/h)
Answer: 100 (km/h)
